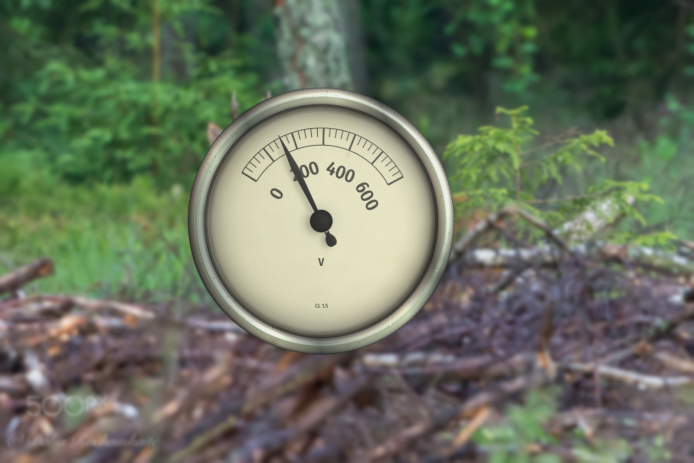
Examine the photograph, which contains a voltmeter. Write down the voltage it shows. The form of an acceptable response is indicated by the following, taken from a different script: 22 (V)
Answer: 160 (V)
